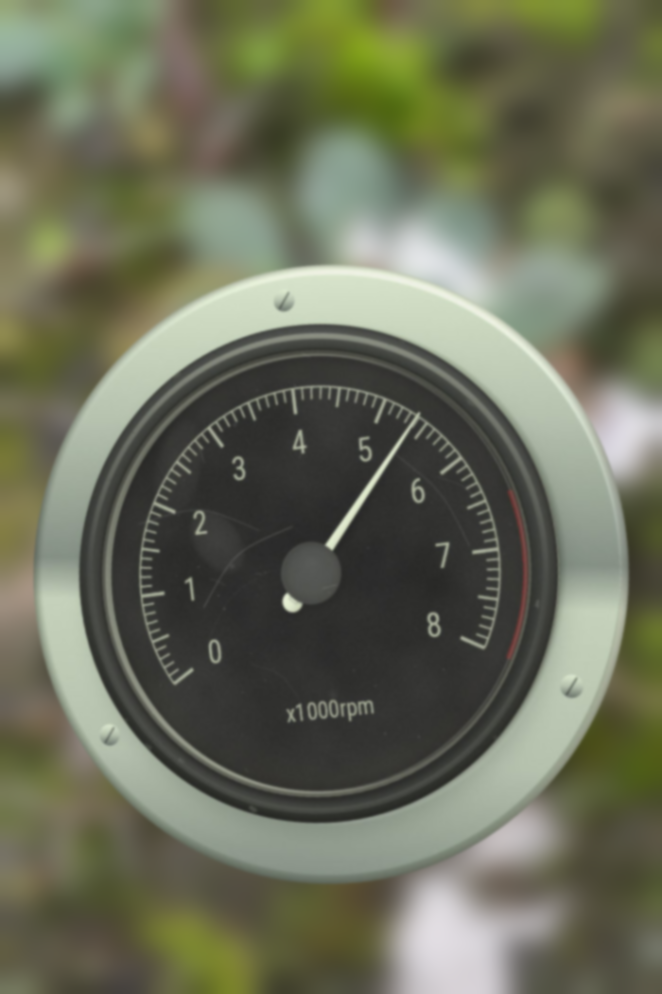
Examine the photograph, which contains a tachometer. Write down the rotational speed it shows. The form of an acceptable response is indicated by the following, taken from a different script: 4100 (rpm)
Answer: 5400 (rpm)
